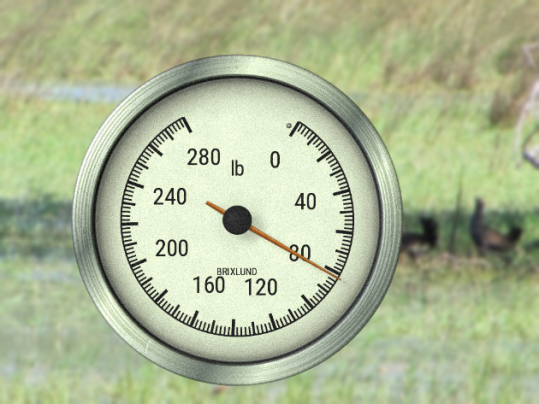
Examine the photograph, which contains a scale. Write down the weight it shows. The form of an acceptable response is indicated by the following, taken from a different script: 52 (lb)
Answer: 82 (lb)
